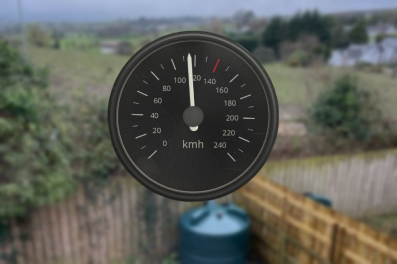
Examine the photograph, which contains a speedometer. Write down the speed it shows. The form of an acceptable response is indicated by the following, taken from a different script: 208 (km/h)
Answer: 115 (km/h)
